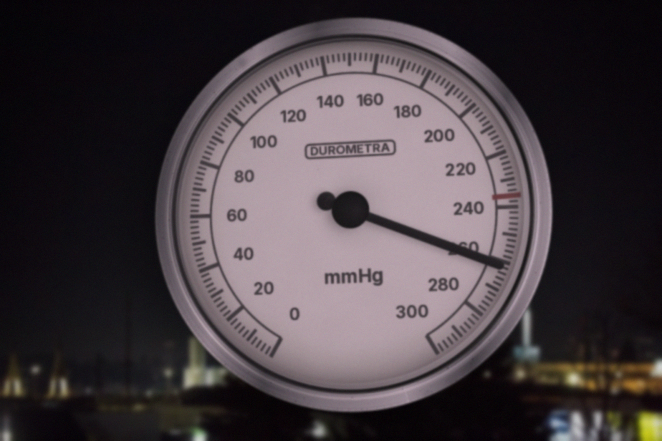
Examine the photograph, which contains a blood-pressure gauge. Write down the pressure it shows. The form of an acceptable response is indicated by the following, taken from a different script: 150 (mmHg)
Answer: 262 (mmHg)
